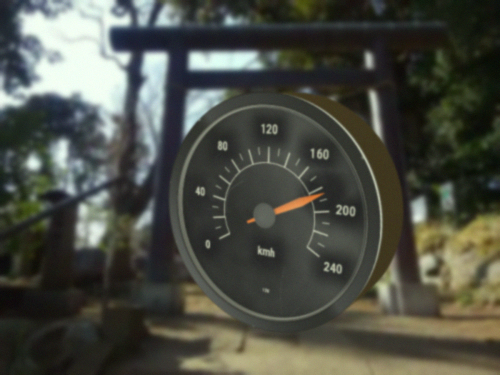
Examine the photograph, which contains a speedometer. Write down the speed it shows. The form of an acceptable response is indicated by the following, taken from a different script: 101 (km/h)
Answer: 185 (km/h)
